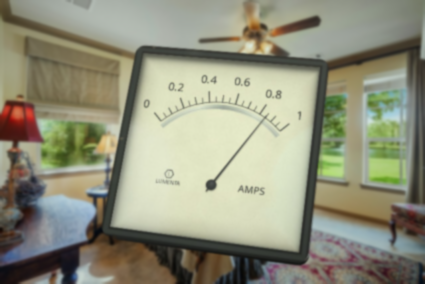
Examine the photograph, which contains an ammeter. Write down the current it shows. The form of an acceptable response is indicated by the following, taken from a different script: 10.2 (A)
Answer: 0.85 (A)
